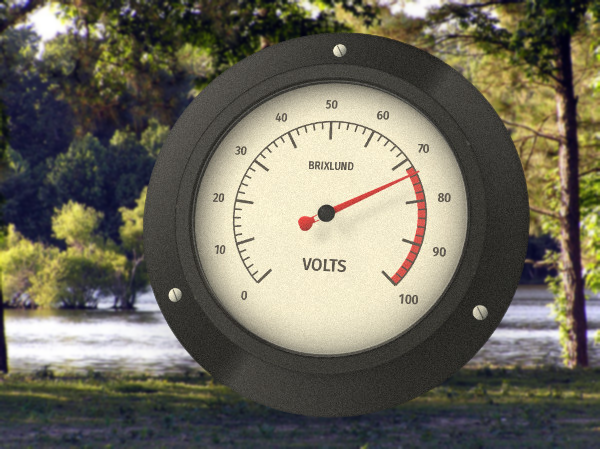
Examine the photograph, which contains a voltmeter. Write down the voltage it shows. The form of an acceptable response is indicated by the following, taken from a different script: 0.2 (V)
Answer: 74 (V)
